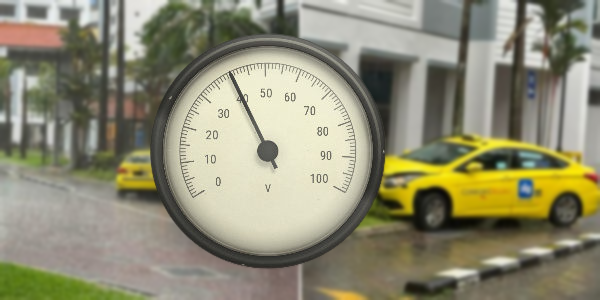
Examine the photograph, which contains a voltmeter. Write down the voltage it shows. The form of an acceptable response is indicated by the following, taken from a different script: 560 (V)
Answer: 40 (V)
